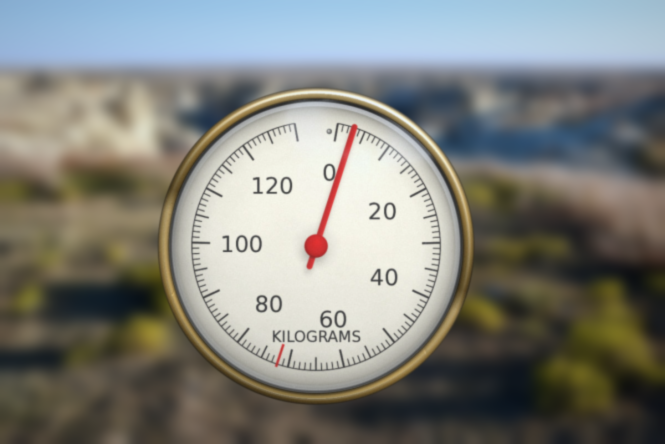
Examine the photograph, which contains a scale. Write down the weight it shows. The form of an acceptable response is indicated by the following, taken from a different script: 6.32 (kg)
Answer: 3 (kg)
